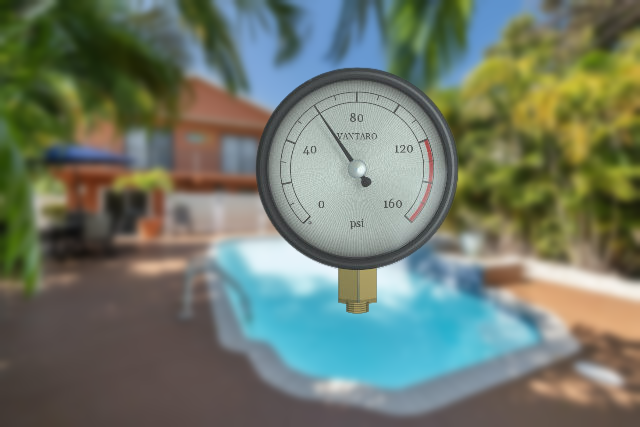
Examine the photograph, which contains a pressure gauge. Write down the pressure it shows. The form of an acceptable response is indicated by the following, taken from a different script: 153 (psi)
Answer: 60 (psi)
